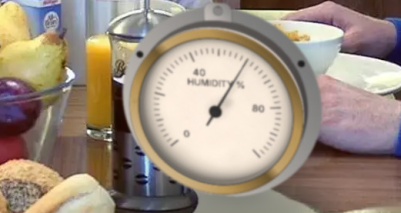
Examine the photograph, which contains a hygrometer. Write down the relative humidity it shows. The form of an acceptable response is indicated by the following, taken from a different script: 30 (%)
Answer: 60 (%)
